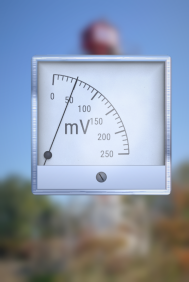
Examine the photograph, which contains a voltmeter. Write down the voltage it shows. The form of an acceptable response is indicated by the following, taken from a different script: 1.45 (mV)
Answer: 50 (mV)
